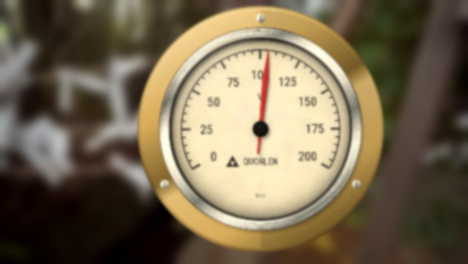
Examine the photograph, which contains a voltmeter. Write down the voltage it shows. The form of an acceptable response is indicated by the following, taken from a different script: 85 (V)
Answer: 105 (V)
